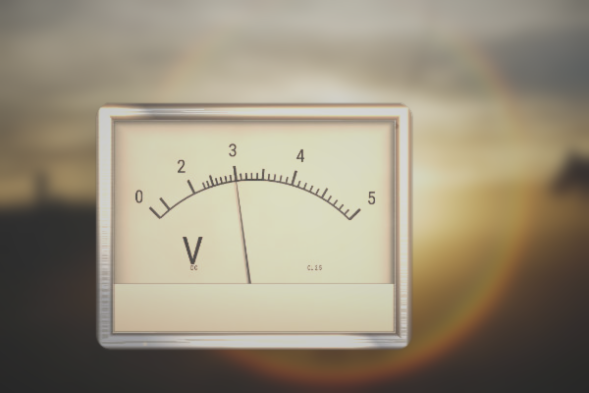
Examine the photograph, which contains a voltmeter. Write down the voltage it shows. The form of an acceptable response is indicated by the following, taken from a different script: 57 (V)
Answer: 3 (V)
